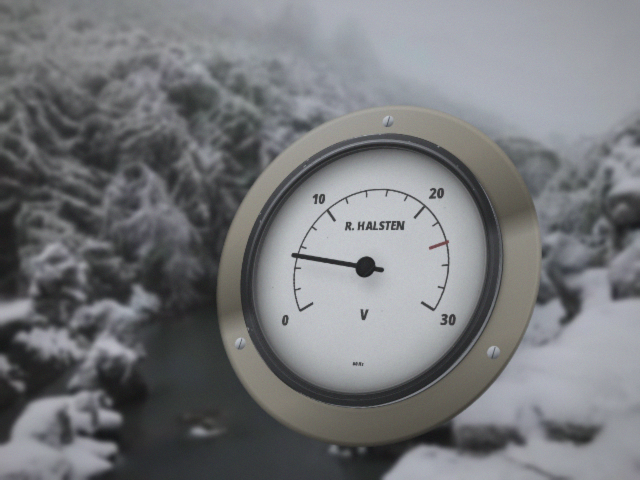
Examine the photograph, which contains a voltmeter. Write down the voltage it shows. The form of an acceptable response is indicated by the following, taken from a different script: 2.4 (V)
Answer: 5 (V)
